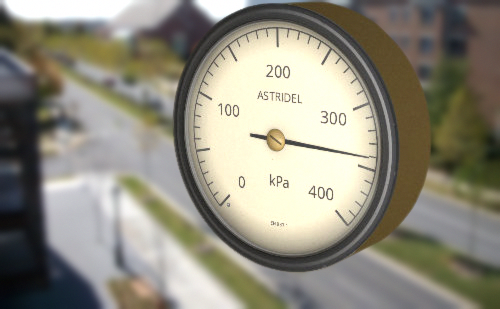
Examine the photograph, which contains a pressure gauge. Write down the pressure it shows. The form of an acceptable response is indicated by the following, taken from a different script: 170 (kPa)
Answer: 340 (kPa)
